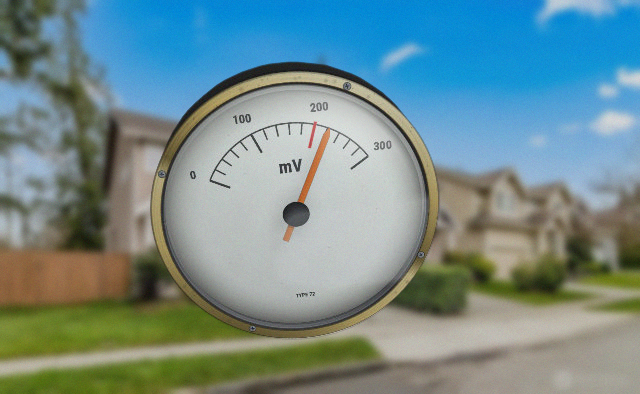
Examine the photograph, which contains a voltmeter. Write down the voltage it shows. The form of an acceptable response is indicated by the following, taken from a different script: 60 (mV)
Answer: 220 (mV)
